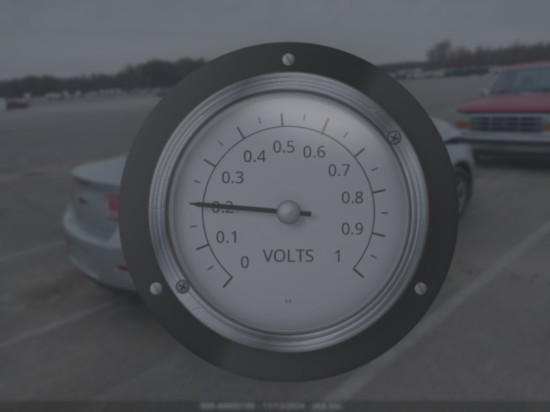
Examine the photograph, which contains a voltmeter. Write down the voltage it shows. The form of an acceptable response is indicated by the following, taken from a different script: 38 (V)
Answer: 0.2 (V)
